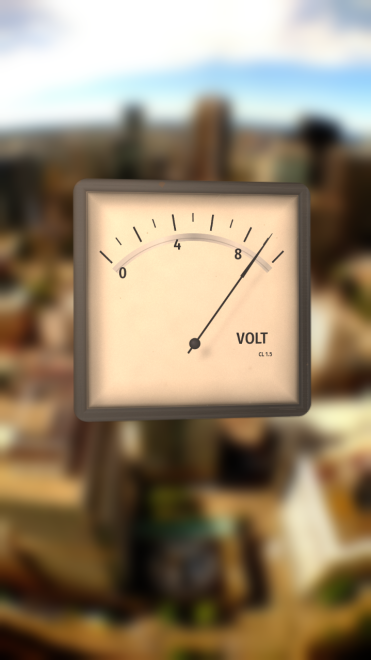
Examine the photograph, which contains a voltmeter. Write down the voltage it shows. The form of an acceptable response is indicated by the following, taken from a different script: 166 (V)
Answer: 9 (V)
